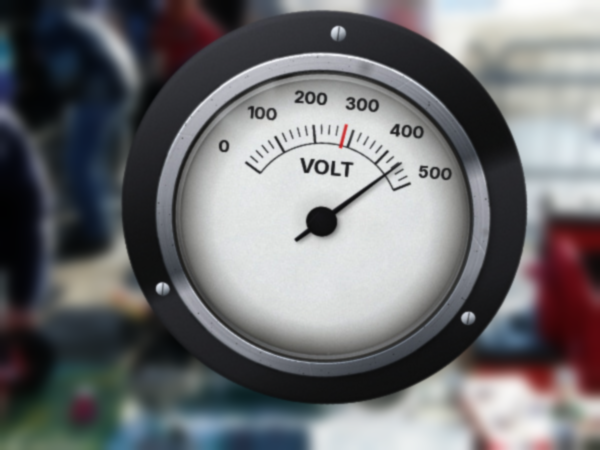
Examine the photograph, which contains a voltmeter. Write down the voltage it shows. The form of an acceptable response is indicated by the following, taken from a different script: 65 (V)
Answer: 440 (V)
